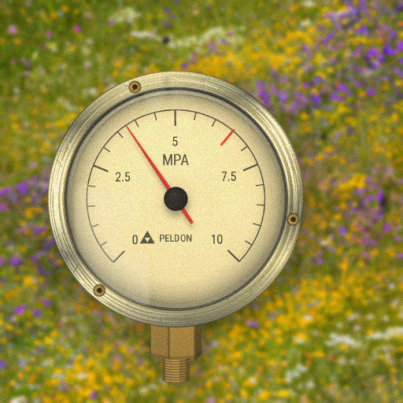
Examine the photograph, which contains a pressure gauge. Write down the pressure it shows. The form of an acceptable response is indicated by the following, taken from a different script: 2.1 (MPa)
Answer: 3.75 (MPa)
